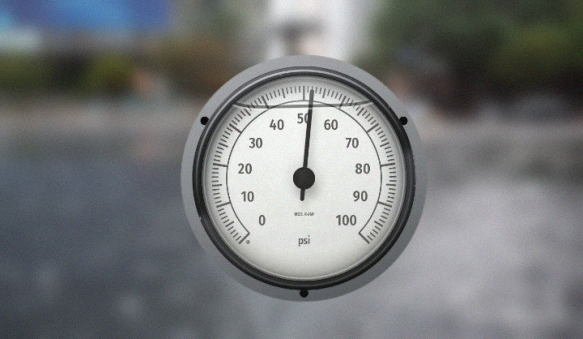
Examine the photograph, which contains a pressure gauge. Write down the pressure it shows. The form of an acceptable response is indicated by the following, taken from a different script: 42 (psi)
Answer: 52 (psi)
